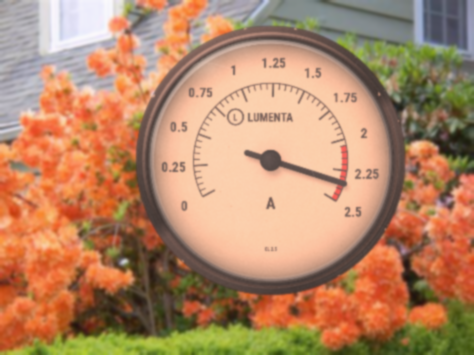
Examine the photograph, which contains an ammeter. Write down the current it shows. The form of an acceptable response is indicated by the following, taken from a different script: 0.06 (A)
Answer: 2.35 (A)
